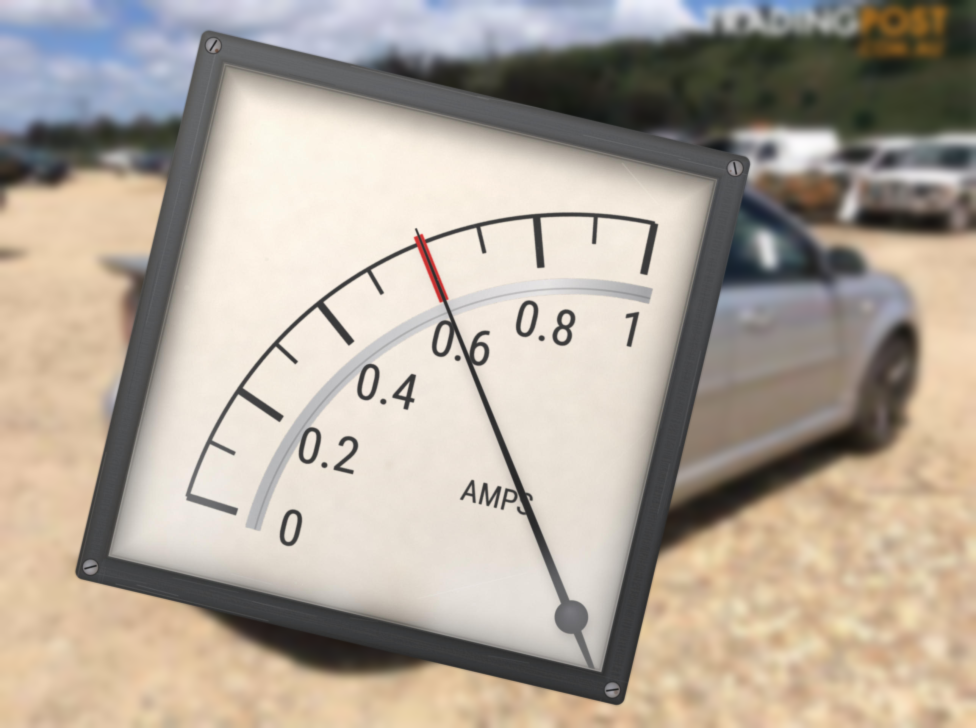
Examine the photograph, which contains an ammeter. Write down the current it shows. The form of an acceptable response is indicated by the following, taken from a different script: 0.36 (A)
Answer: 0.6 (A)
